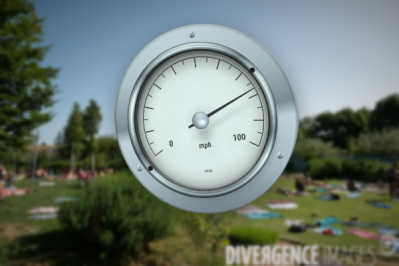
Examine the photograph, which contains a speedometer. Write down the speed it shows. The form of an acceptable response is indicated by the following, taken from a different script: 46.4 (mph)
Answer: 77.5 (mph)
